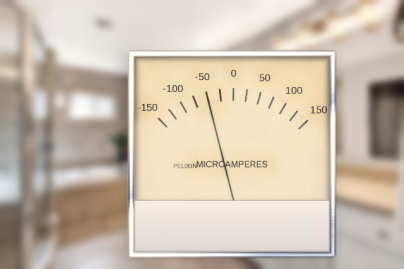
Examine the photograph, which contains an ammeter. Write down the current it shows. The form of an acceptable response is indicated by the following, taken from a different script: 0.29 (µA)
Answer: -50 (µA)
